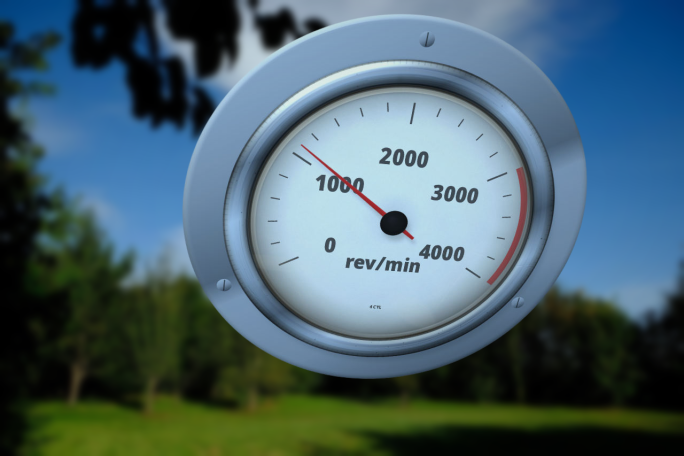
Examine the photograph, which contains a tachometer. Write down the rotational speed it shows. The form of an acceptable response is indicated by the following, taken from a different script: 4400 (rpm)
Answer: 1100 (rpm)
